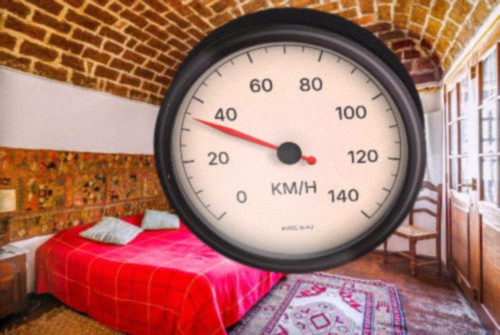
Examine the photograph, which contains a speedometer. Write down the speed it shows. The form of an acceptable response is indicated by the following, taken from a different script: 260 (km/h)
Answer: 35 (km/h)
